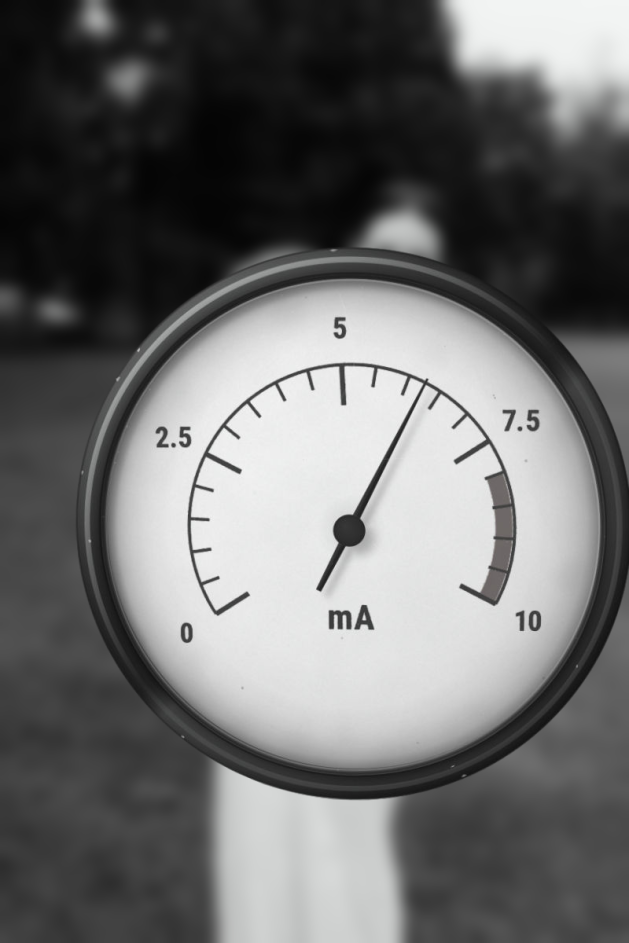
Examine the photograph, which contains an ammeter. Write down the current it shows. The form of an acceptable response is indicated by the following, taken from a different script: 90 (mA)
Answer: 6.25 (mA)
